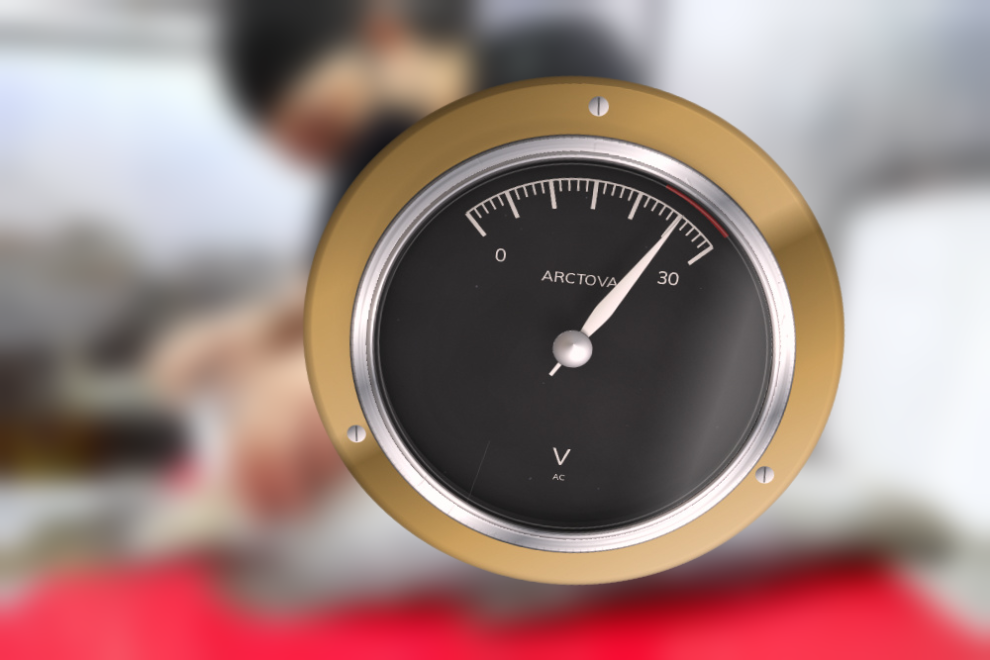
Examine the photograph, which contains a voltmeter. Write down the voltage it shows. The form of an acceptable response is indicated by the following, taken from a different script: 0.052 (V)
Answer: 25 (V)
